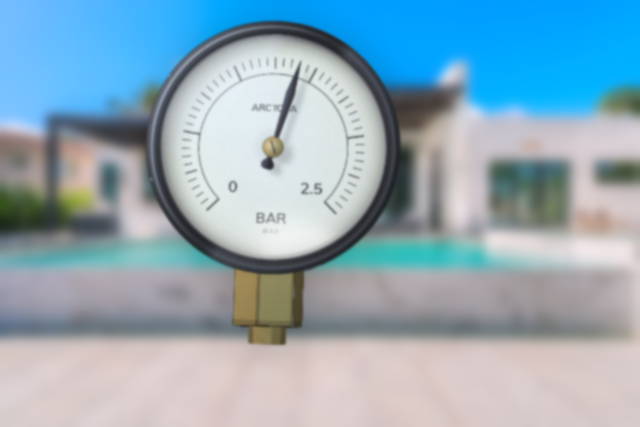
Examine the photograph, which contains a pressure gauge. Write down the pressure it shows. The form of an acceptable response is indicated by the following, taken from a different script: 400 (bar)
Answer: 1.4 (bar)
